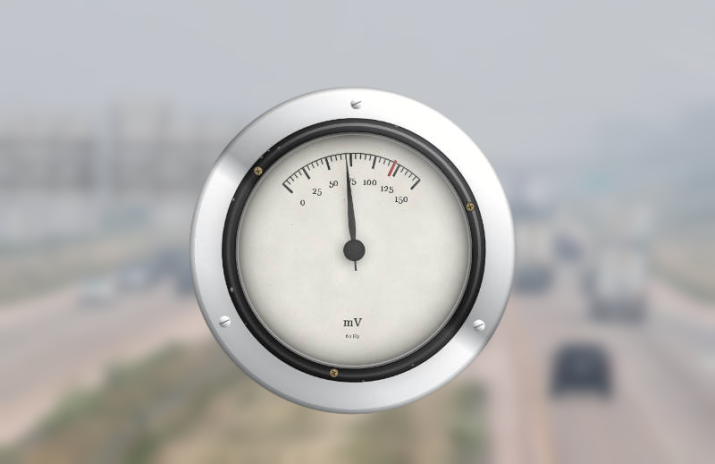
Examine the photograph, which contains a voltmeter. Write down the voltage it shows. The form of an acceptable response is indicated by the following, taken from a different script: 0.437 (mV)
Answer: 70 (mV)
